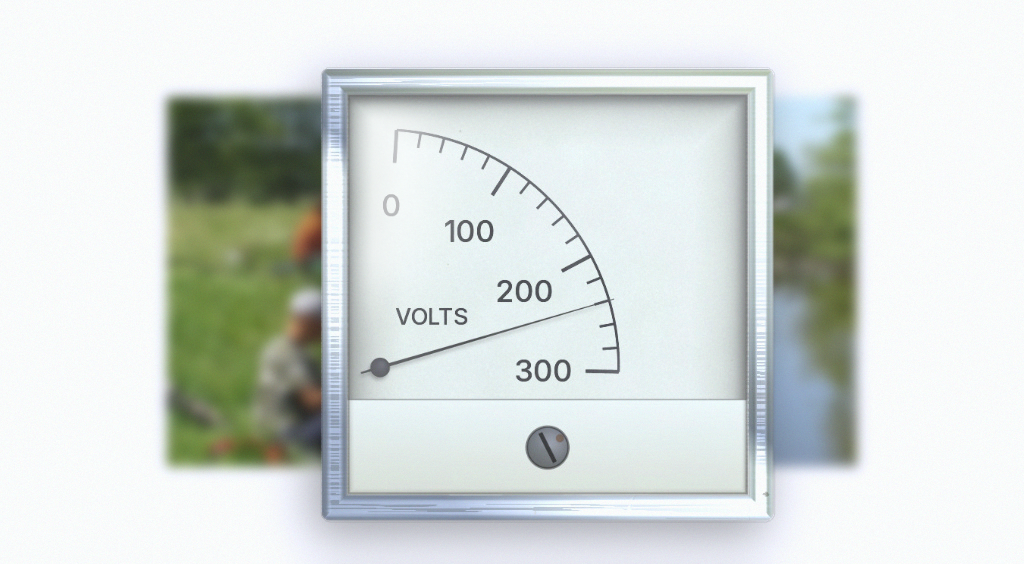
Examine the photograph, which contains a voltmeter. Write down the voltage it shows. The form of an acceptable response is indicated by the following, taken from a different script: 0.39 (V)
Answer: 240 (V)
